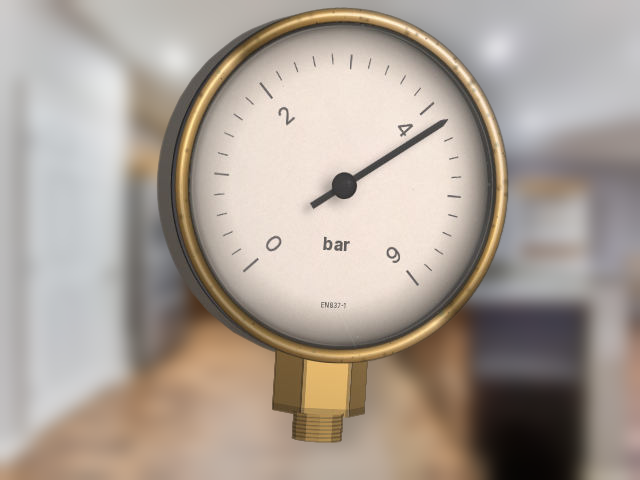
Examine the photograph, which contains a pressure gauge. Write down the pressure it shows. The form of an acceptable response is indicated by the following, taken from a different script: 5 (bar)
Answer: 4.2 (bar)
